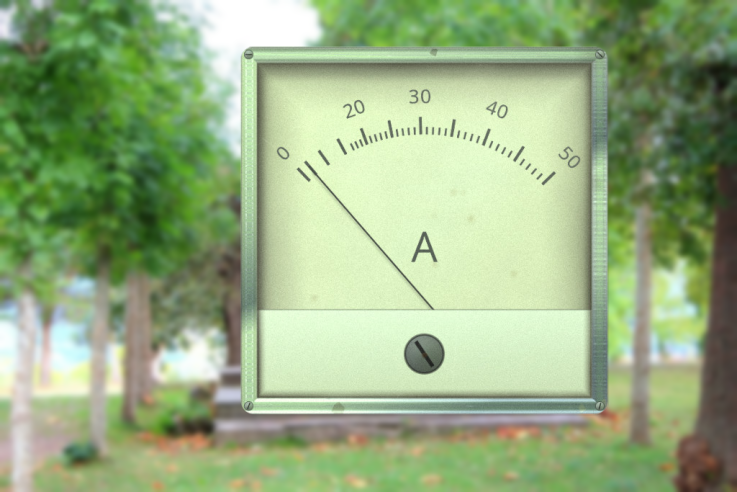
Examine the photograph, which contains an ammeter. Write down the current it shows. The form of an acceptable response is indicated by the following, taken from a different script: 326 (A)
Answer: 5 (A)
